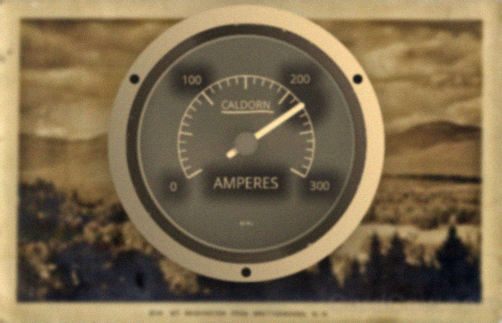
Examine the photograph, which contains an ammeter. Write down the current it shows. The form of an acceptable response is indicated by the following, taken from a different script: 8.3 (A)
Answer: 220 (A)
